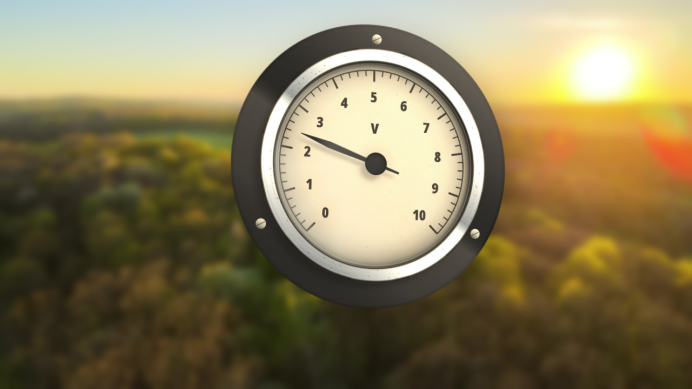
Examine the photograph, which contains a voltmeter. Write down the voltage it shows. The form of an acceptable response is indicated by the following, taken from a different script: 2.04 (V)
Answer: 2.4 (V)
